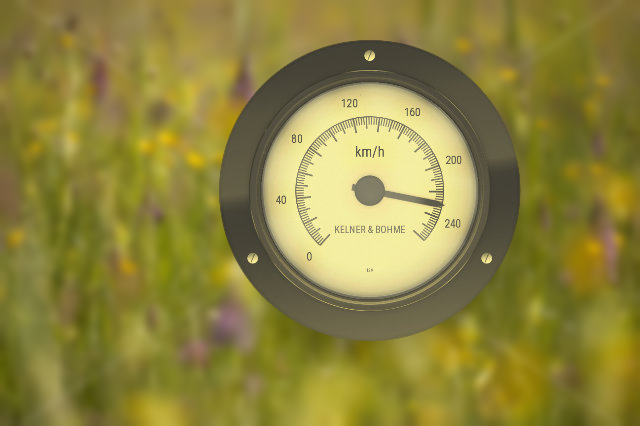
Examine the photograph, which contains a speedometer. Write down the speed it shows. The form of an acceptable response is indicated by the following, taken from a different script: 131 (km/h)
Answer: 230 (km/h)
